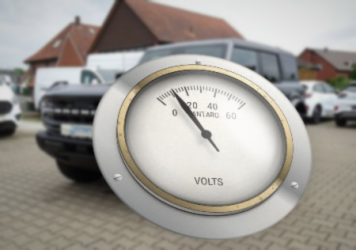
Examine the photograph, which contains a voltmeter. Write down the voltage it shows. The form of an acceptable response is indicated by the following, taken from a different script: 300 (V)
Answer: 10 (V)
